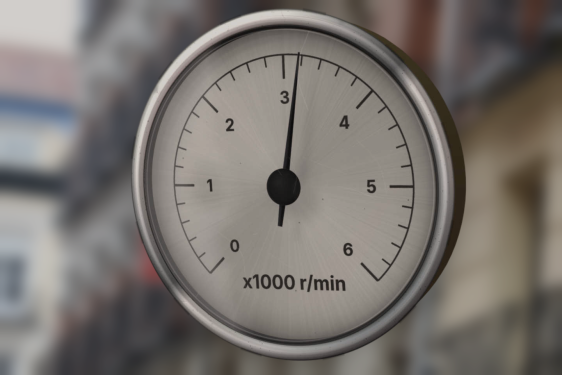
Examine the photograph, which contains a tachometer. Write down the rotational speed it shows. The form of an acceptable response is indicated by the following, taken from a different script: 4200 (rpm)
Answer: 3200 (rpm)
